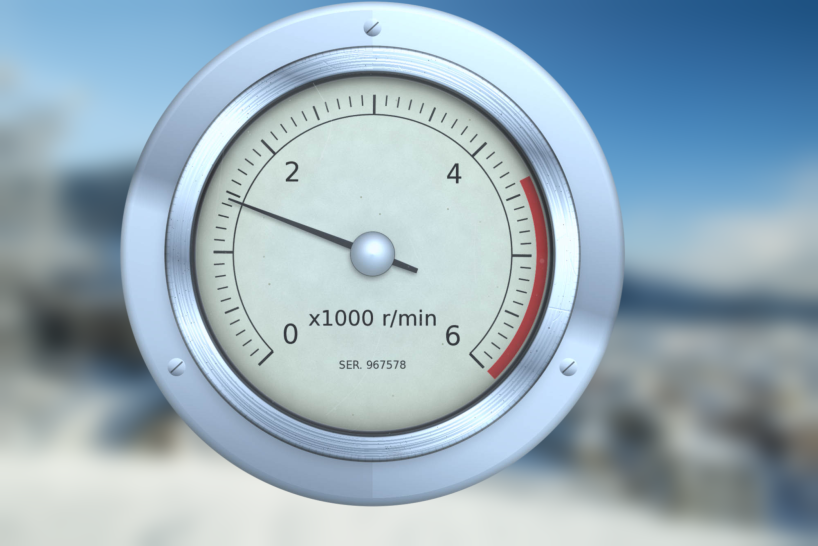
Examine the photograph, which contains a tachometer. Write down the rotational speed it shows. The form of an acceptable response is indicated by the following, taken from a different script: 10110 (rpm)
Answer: 1450 (rpm)
